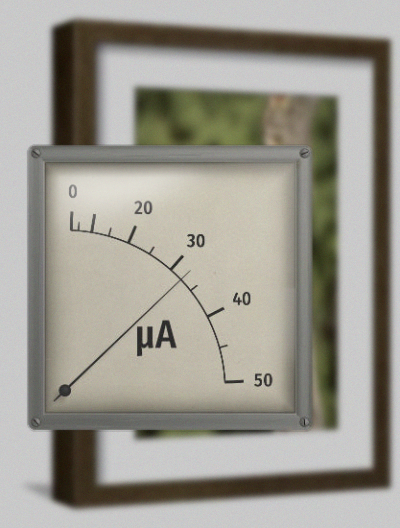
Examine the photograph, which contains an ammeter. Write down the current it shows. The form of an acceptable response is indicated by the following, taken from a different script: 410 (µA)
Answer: 32.5 (µA)
